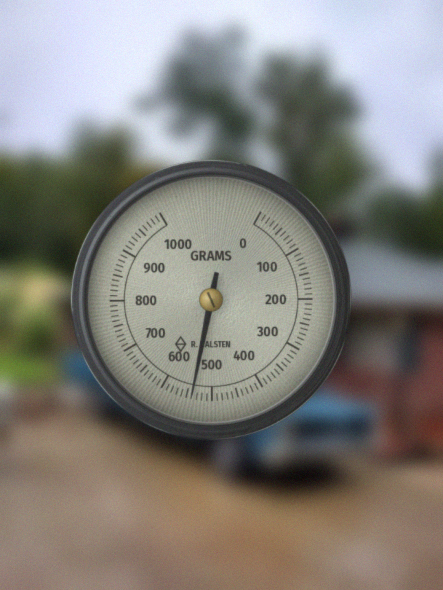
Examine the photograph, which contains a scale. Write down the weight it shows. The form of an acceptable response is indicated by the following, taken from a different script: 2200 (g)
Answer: 540 (g)
